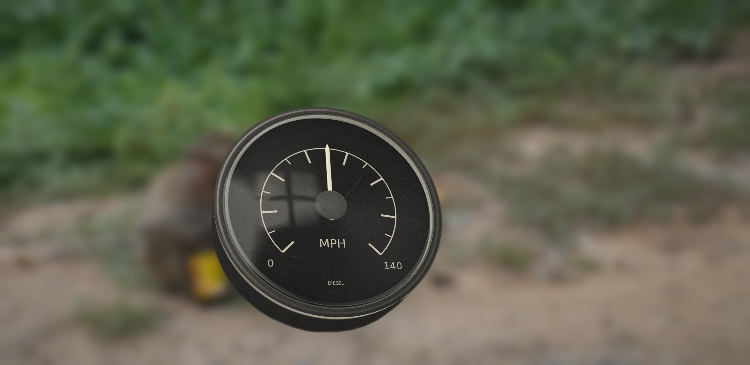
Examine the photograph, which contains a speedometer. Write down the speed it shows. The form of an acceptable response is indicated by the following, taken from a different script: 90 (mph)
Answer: 70 (mph)
